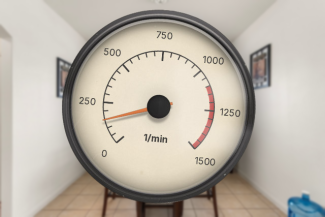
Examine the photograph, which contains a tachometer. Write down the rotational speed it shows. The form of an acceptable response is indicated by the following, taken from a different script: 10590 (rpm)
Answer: 150 (rpm)
